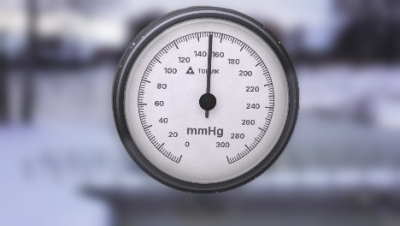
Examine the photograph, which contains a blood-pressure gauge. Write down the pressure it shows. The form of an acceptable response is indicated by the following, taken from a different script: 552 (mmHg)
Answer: 150 (mmHg)
